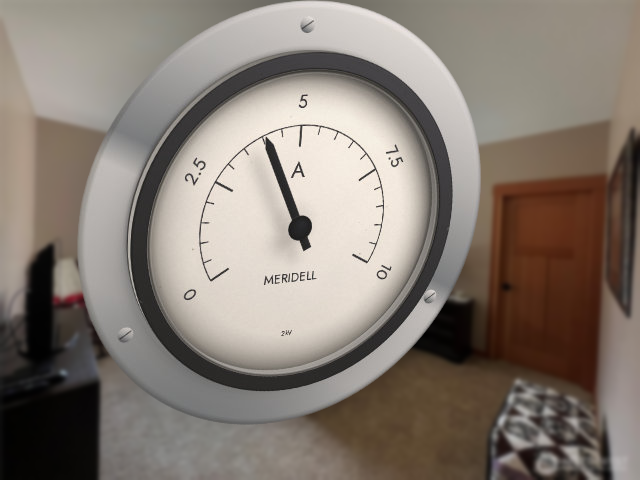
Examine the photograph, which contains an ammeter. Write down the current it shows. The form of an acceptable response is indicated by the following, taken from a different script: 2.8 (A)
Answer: 4 (A)
